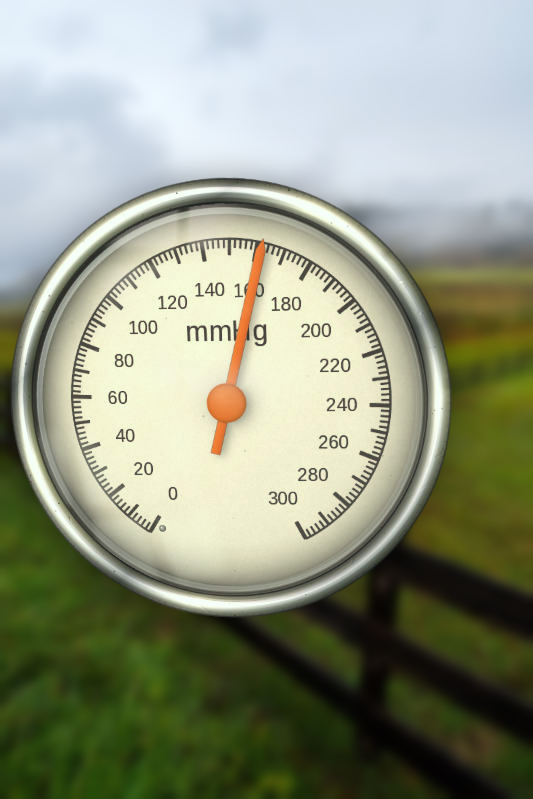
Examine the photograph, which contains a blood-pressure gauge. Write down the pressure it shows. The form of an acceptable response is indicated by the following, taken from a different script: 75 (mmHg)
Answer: 162 (mmHg)
